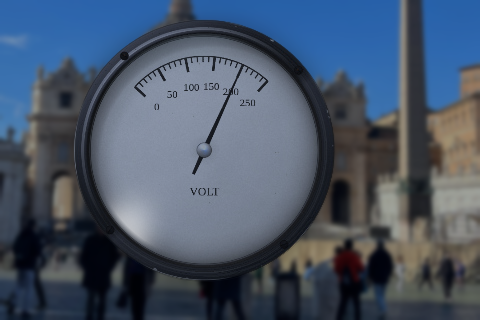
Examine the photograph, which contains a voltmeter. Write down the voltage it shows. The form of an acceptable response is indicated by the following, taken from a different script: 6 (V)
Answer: 200 (V)
